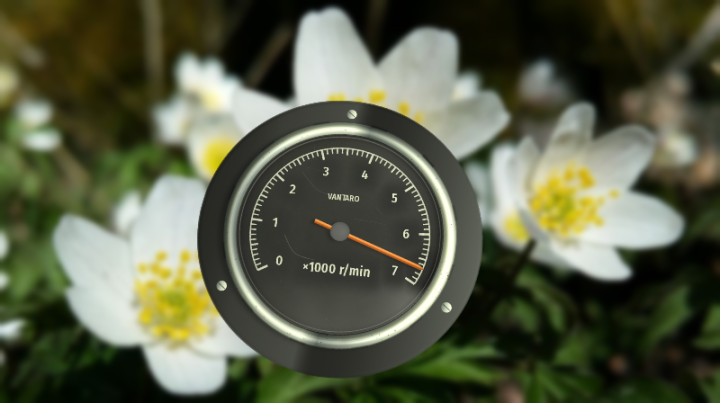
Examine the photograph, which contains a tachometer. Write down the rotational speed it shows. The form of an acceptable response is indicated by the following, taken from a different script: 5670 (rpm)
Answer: 6700 (rpm)
